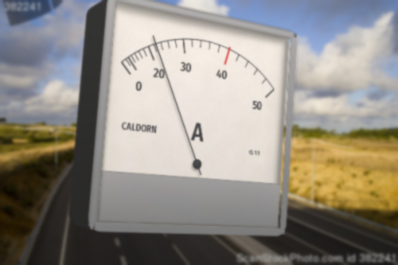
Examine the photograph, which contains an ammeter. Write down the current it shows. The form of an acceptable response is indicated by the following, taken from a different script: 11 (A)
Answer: 22 (A)
